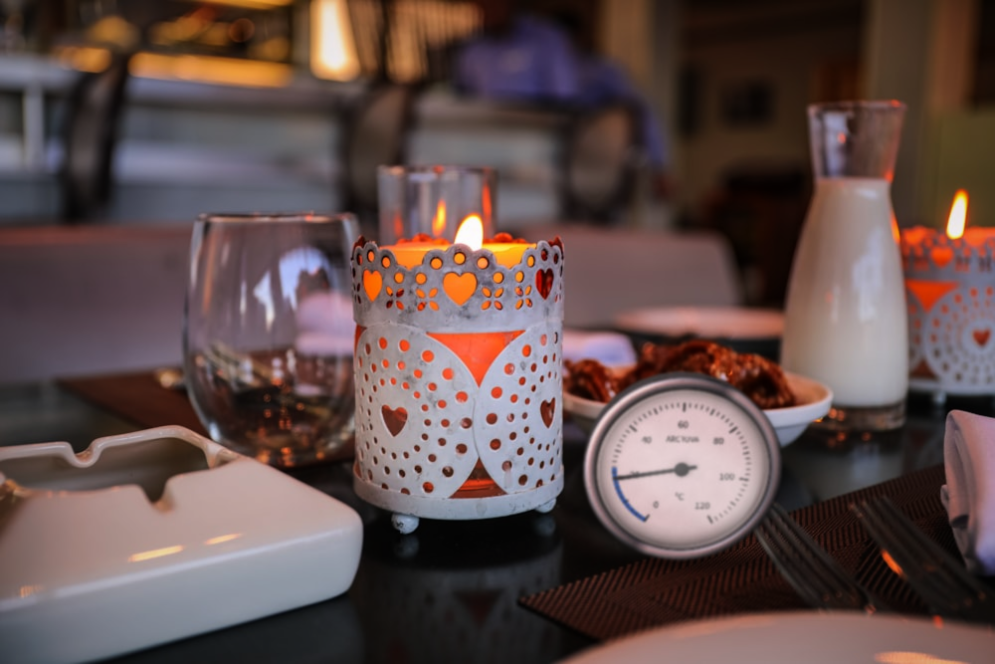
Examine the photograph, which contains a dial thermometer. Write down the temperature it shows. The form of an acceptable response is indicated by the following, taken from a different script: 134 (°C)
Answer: 20 (°C)
